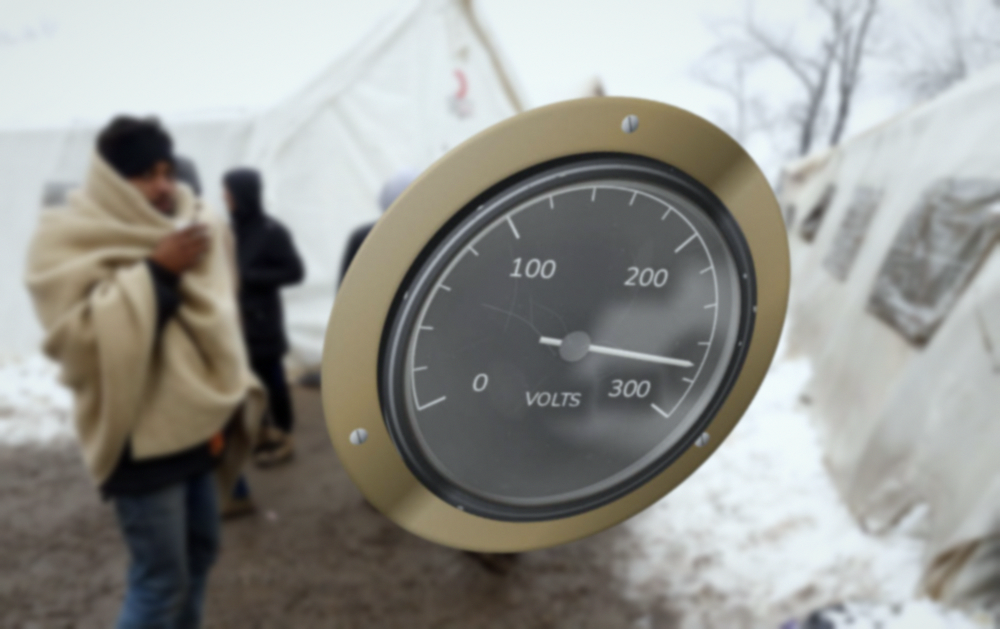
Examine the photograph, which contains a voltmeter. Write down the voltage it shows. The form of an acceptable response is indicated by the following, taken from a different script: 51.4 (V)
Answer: 270 (V)
